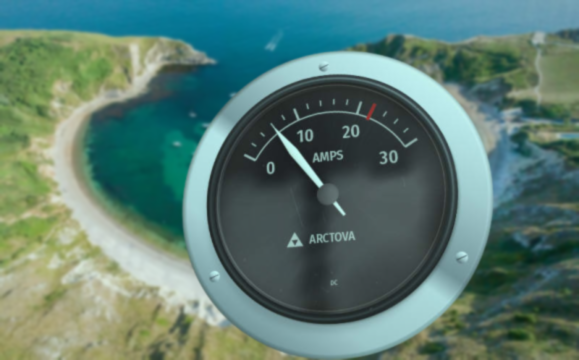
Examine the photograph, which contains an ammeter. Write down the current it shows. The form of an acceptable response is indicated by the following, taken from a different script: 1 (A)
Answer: 6 (A)
